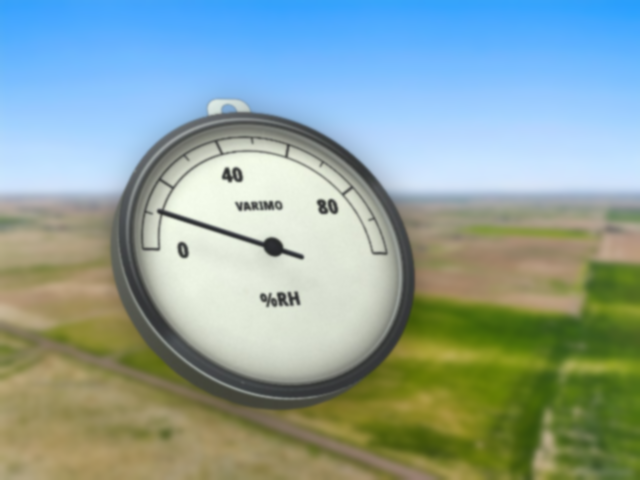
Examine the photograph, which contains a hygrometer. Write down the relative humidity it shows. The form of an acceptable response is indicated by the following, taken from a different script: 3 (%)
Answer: 10 (%)
